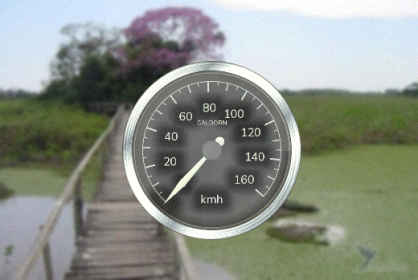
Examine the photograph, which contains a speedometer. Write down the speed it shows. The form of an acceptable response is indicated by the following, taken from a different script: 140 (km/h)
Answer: 0 (km/h)
